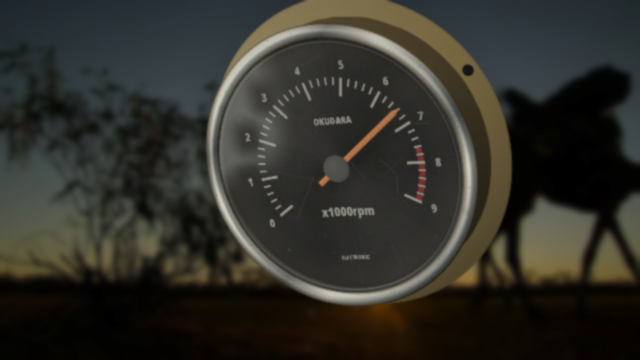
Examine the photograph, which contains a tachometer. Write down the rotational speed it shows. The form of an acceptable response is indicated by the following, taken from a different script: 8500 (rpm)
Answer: 6600 (rpm)
